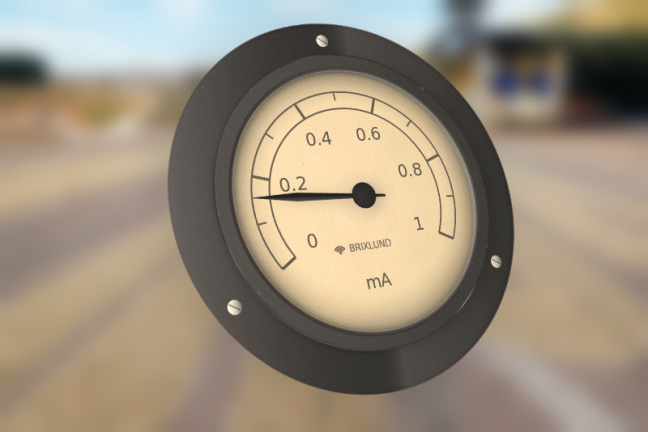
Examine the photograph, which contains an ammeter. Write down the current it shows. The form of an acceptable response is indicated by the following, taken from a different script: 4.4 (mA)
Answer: 0.15 (mA)
